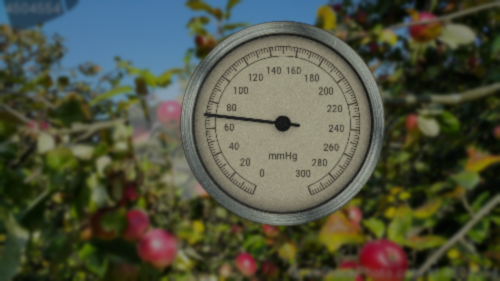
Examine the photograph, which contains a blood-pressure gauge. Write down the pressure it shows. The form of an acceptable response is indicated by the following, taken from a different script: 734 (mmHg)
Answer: 70 (mmHg)
